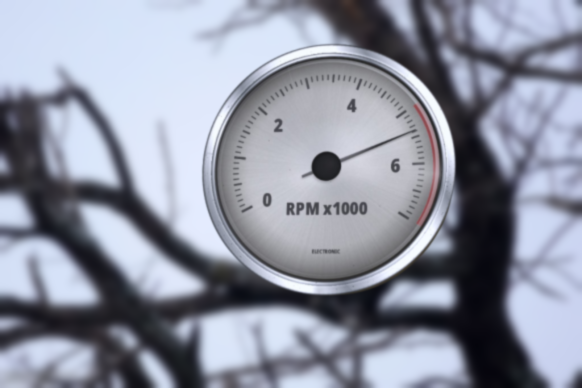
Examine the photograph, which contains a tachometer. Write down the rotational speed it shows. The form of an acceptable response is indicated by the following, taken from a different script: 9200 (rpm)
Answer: 5400 (rpm)
